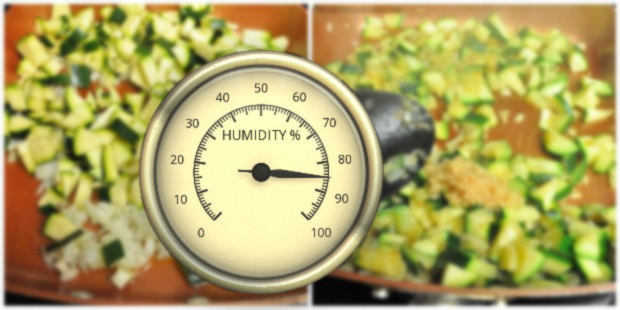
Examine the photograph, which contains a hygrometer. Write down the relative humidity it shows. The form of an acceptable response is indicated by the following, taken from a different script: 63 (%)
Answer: 85 (%)
